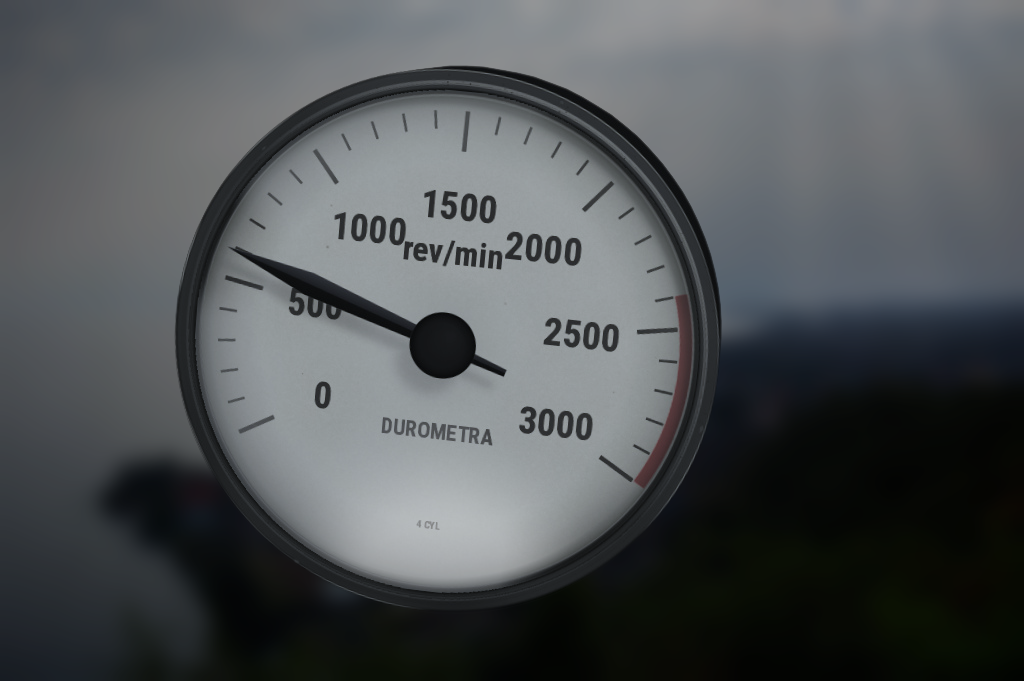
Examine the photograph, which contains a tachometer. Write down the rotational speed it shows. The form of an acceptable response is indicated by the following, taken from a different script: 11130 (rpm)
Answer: 600 (rpm)
